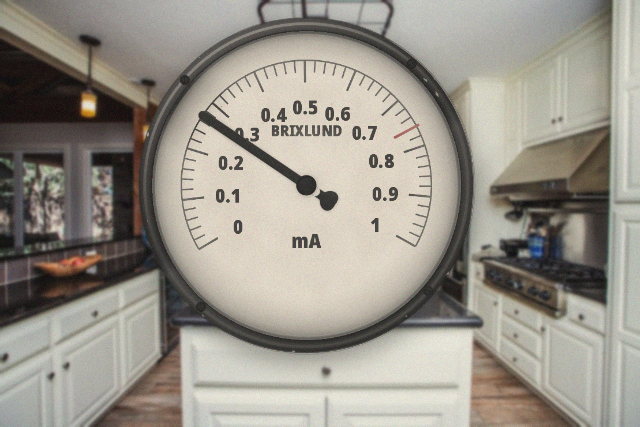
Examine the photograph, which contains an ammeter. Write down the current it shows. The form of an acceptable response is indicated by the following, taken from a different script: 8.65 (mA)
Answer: 0.27 (mA)
